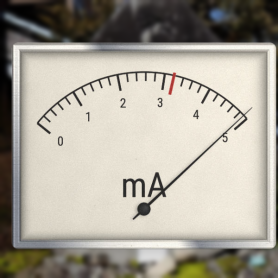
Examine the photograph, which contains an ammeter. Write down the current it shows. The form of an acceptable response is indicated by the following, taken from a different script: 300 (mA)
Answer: 4.9 (mA)
